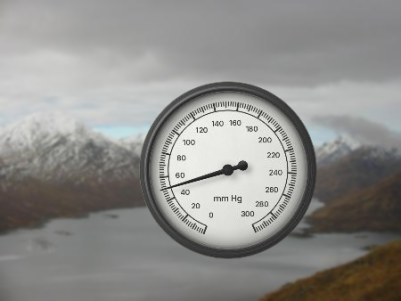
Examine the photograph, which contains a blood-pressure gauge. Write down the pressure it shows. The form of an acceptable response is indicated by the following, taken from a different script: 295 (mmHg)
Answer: 50 (mmHg)
